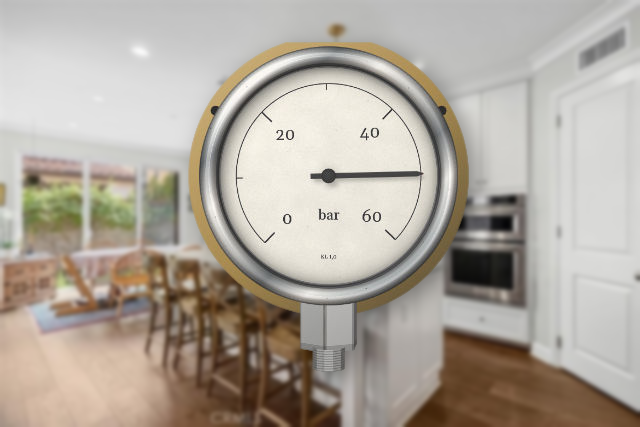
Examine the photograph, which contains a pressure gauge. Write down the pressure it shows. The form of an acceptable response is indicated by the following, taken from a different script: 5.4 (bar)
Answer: 50 (bar)
